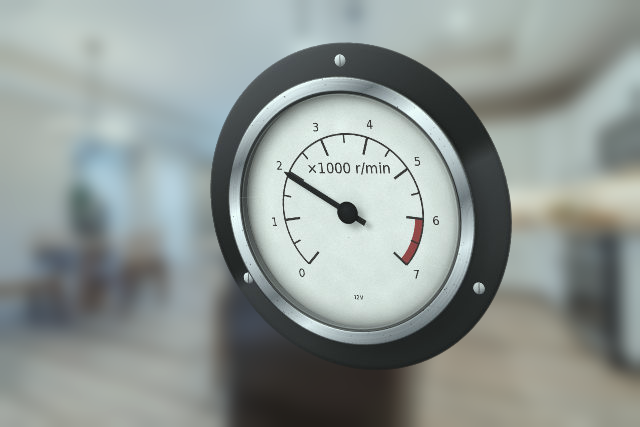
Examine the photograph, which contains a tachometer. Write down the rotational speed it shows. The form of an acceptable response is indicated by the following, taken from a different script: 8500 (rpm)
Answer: 2000 (rpm)
